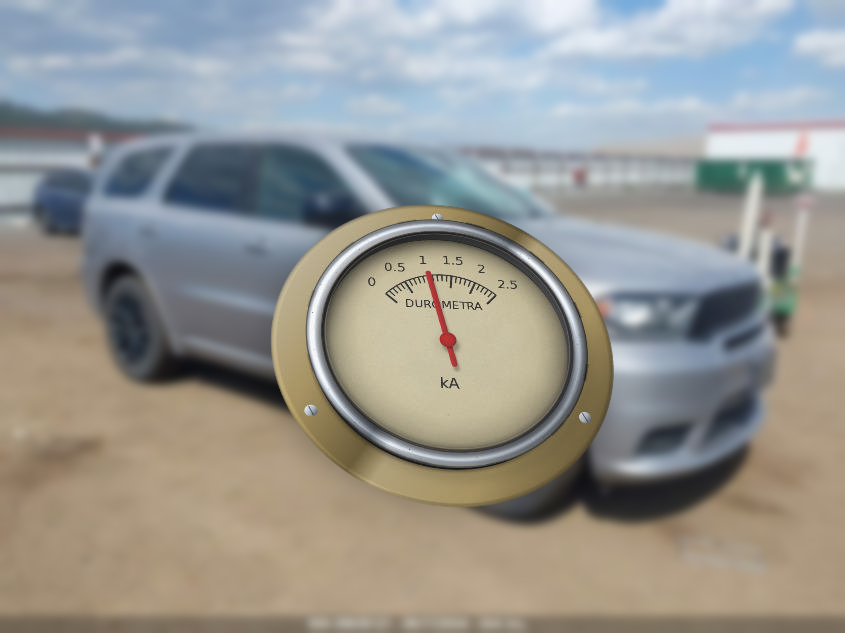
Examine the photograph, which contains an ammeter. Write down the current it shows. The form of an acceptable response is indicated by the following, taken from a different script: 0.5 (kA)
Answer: 1 (kA)
